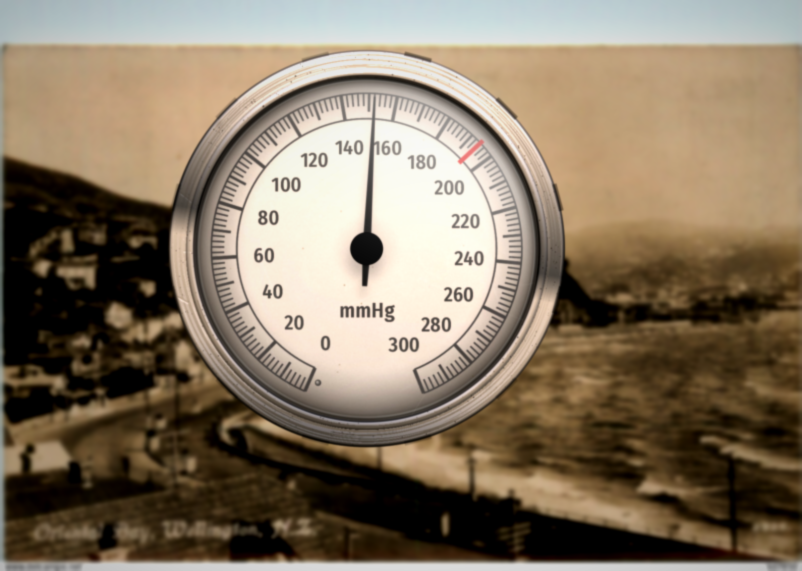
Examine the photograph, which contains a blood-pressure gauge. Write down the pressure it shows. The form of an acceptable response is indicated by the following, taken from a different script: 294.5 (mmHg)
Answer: 152 (mmHg)
